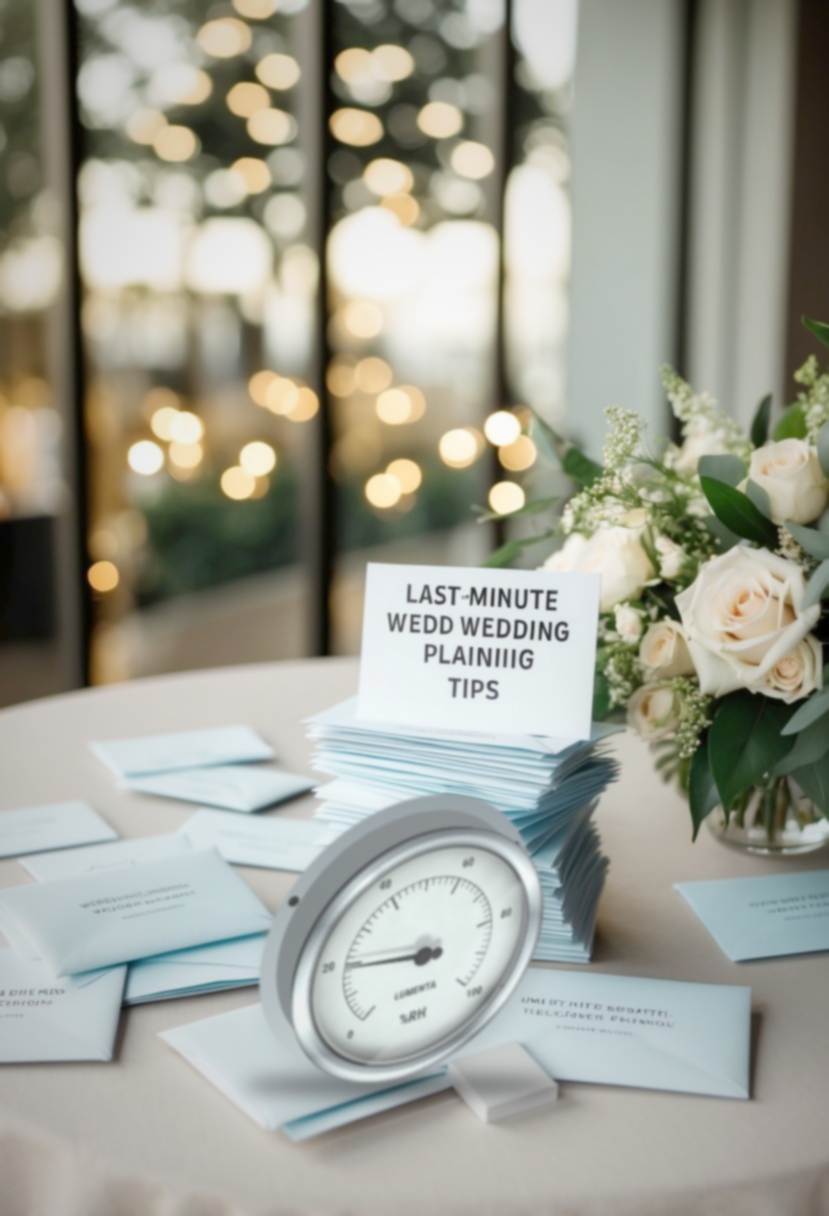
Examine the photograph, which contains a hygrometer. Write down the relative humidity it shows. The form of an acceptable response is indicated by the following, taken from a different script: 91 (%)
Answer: 20 (%)
